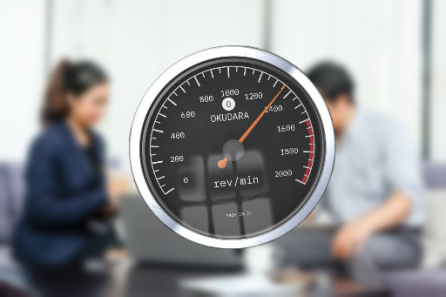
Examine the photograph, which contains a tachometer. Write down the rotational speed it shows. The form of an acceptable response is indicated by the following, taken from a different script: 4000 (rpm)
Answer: 1350 (rpm)
